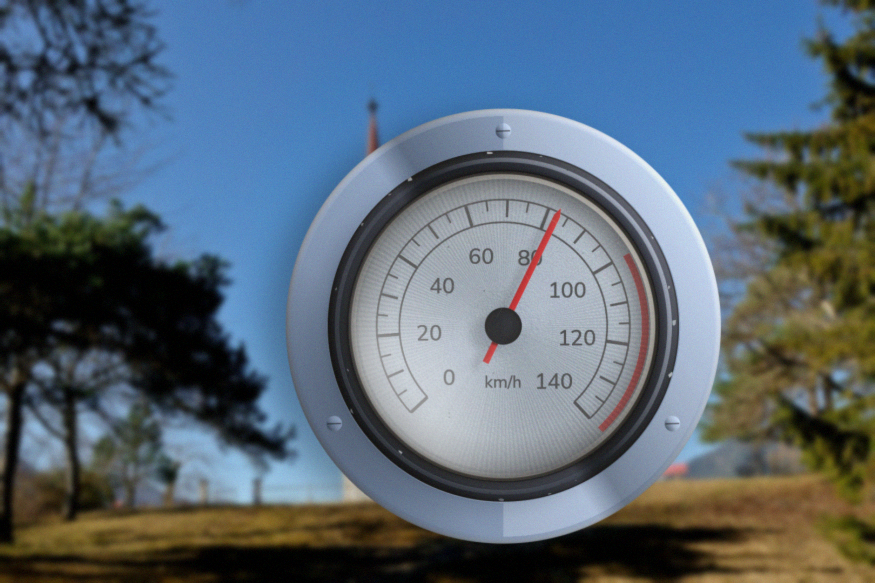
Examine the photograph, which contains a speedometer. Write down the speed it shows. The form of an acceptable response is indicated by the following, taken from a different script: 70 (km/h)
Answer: 82.5 (km/h)
